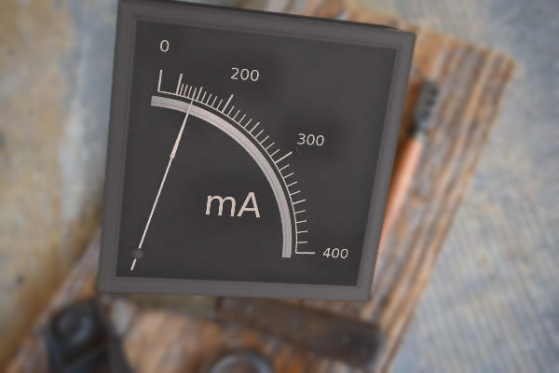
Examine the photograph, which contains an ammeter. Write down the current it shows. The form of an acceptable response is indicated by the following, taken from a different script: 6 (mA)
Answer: 140 (mA)
